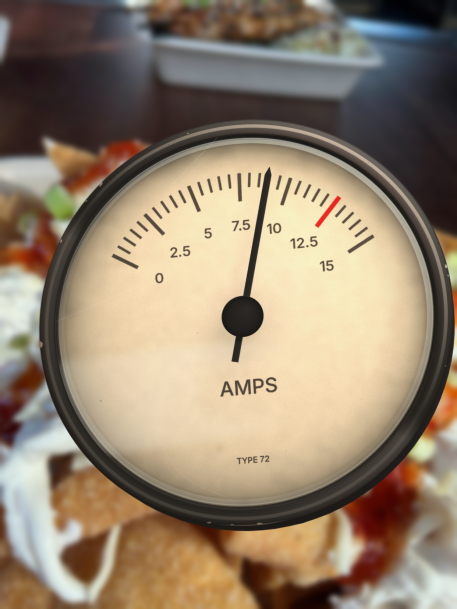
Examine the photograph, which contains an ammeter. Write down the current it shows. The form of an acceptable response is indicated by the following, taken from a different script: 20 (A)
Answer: 9 (A)
